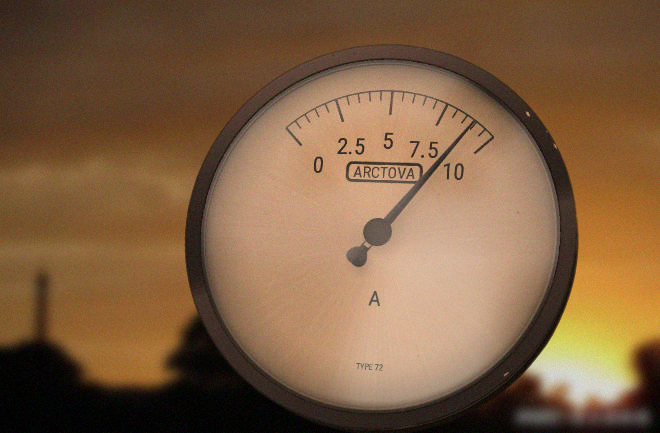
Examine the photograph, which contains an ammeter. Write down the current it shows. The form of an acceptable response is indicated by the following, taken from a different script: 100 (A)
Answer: 9 (A)
